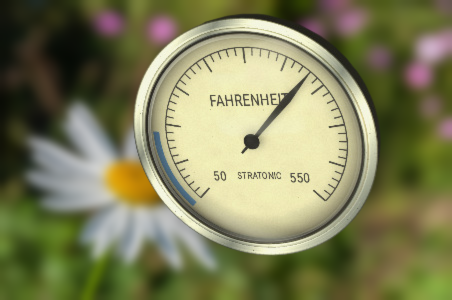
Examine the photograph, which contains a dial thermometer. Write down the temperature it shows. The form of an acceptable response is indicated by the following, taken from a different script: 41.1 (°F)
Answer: 380 (°F)
